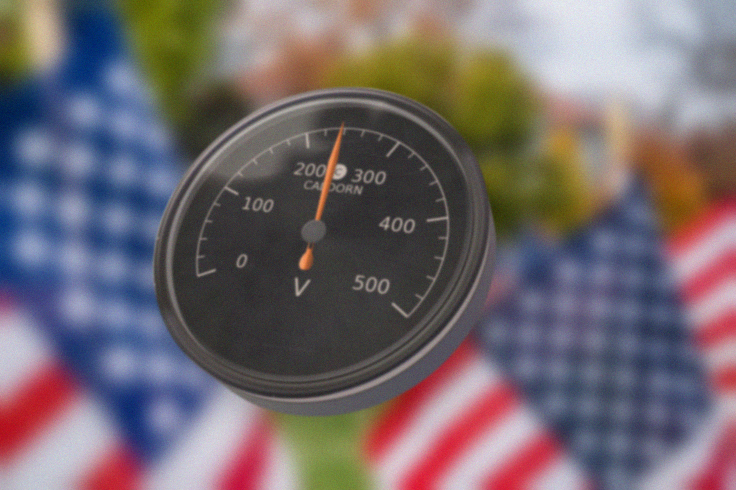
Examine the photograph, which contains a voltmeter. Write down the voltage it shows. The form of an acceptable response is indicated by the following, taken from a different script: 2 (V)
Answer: 240 (V)
